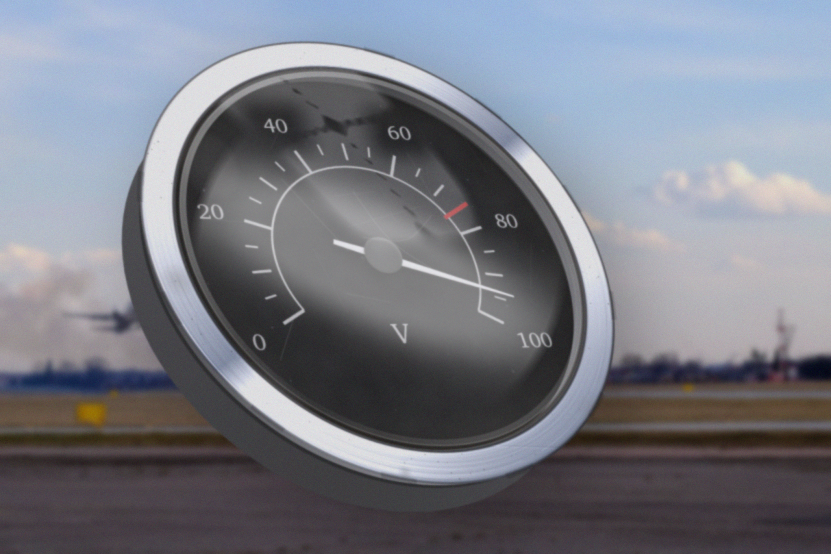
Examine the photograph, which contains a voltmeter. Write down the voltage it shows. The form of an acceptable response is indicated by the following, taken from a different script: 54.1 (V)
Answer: 95 (V)
